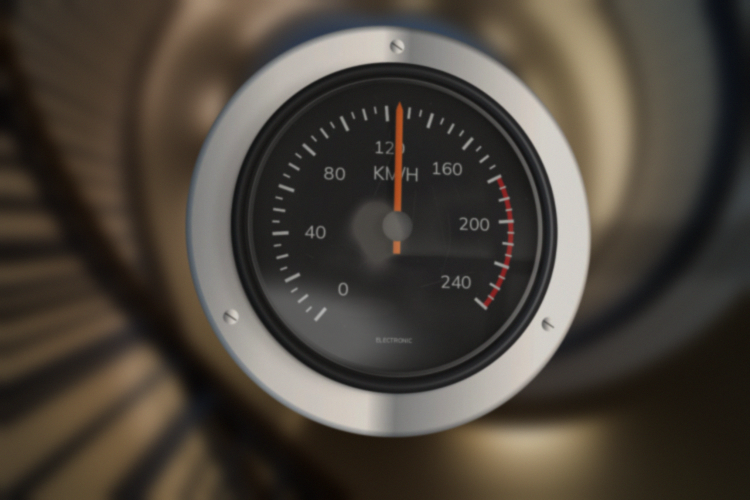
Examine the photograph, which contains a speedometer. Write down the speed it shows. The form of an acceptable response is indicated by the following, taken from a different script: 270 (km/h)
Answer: 125 (km/h)
